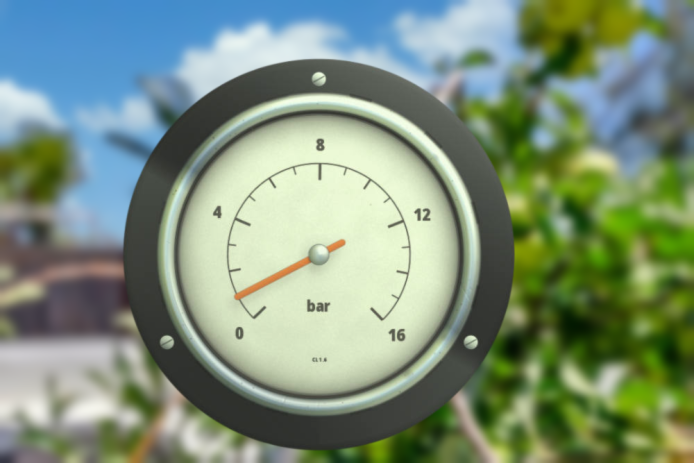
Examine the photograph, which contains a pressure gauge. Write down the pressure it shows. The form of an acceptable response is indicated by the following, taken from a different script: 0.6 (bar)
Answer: 1 (bar)
